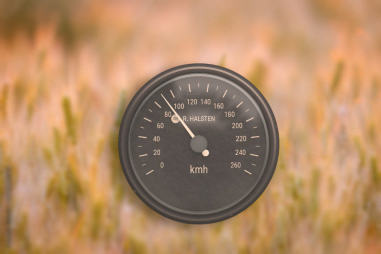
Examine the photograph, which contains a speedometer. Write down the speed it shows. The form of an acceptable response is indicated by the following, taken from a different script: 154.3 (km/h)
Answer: 90 (km/h)
